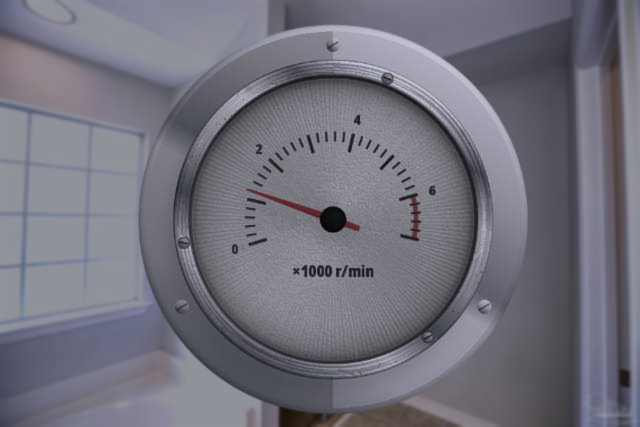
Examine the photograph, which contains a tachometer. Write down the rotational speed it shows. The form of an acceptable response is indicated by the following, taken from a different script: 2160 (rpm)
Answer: 1200 (rpm)
